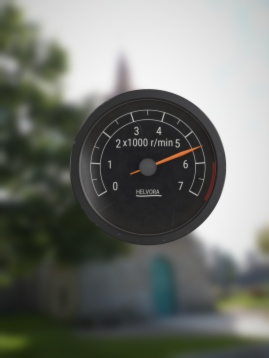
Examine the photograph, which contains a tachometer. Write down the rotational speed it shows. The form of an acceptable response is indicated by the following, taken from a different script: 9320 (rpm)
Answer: 5500 (rpm)
